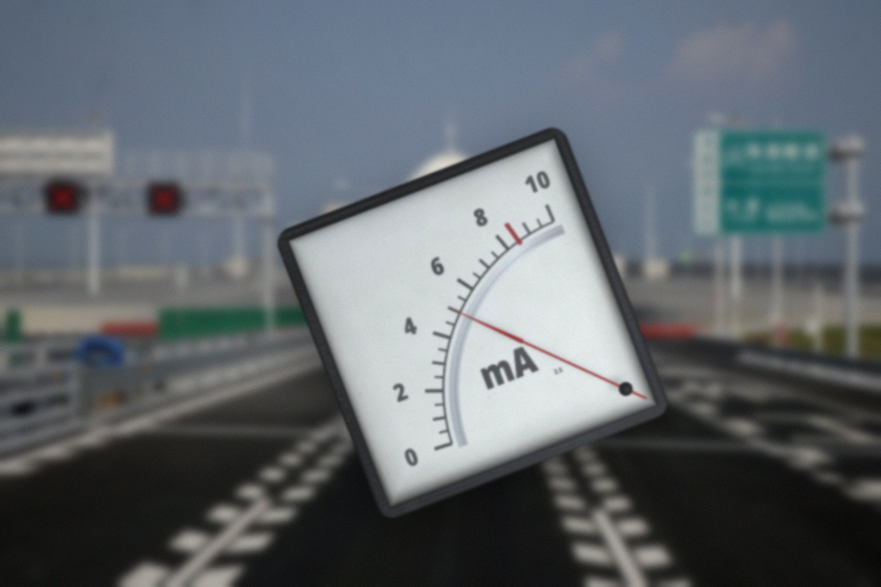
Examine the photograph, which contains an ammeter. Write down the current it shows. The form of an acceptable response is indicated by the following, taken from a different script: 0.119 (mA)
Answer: 5 (mA)
